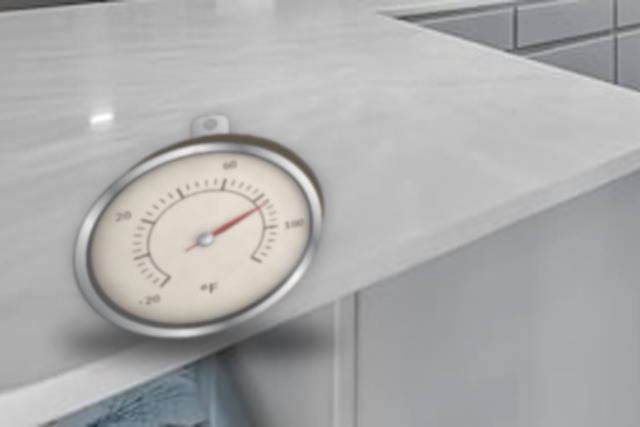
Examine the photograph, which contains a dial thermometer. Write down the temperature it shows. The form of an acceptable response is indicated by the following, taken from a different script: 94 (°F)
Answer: 84 (°F)
